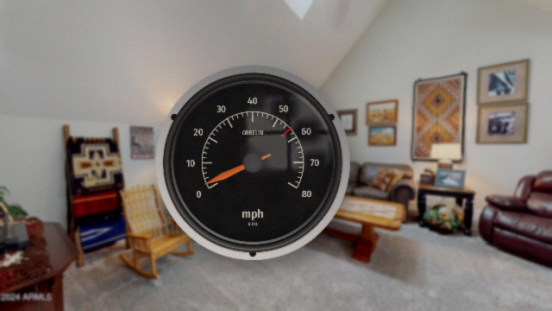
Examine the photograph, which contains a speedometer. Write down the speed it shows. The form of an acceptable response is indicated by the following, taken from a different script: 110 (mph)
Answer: 2 (mph)
